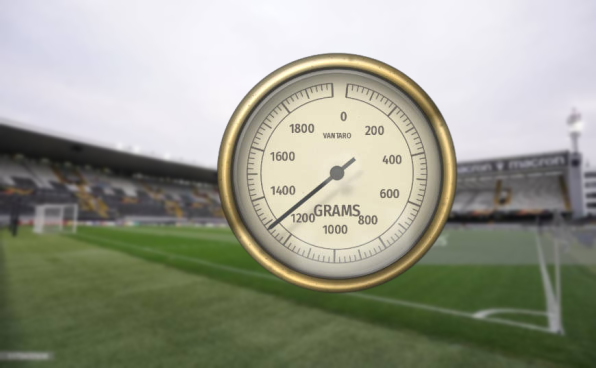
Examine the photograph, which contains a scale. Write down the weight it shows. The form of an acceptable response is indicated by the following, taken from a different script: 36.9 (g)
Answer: 1280 (g)
